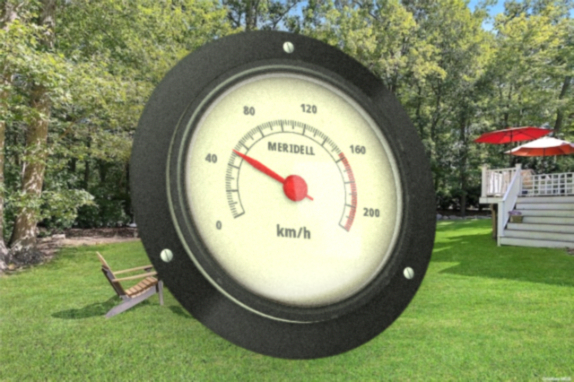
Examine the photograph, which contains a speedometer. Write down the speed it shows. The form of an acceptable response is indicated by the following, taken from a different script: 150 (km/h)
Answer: 50 (km/h)
